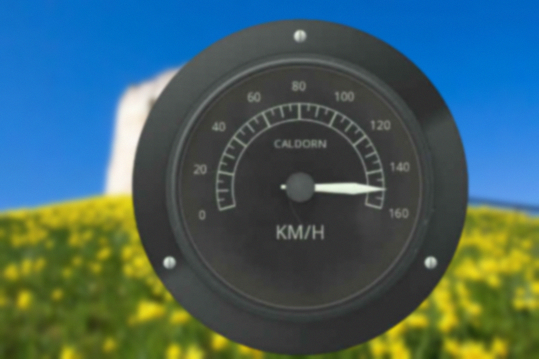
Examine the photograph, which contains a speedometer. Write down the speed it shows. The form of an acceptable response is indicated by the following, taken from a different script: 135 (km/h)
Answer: 150 (km/h)
